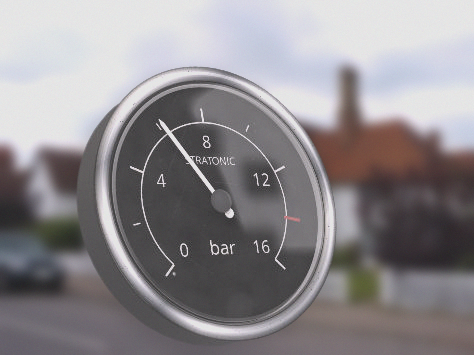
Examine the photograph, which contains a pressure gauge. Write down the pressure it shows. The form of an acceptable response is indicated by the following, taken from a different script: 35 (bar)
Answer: 6 (bar)
